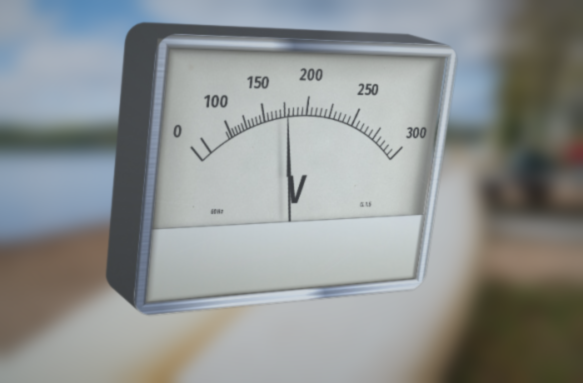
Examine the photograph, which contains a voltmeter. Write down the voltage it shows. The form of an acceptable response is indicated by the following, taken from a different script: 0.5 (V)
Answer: 175 (V)
